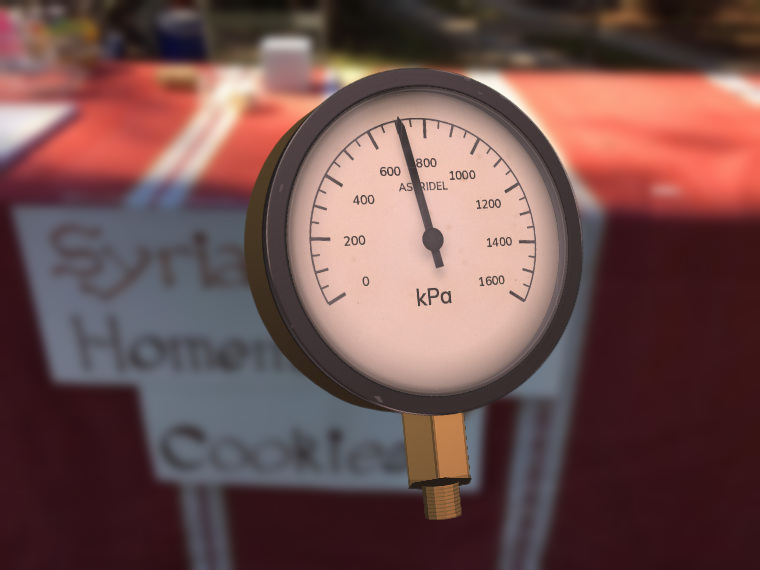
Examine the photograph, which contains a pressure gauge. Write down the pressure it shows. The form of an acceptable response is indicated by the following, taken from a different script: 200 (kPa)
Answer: 700 (kPa)
